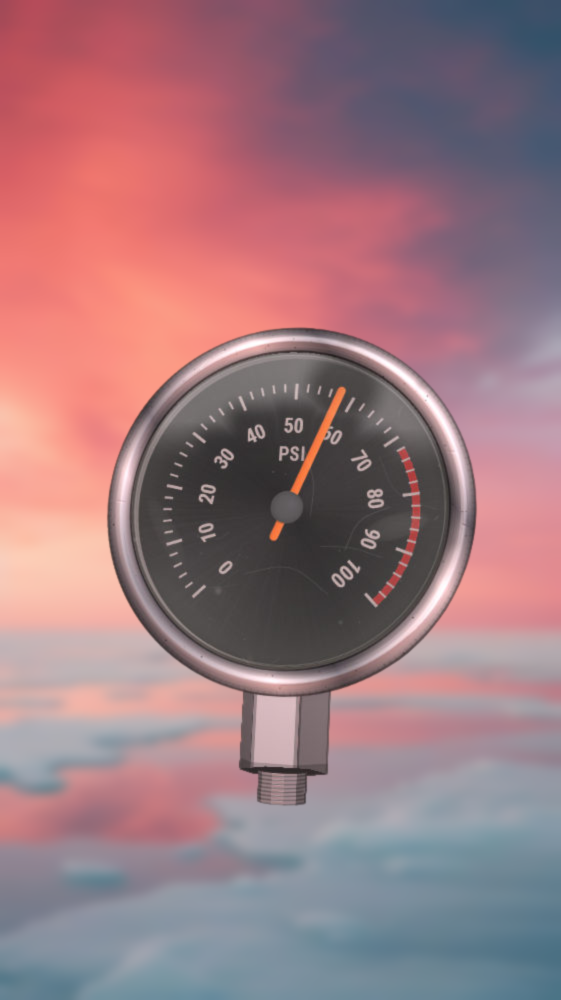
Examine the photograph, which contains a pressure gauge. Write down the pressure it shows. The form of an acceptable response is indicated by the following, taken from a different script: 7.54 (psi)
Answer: 58 (psi)
